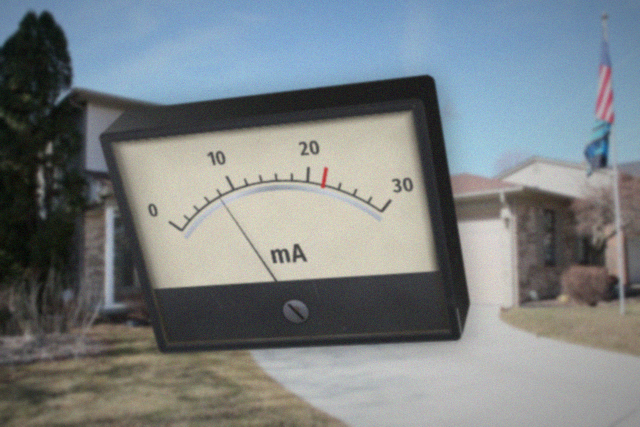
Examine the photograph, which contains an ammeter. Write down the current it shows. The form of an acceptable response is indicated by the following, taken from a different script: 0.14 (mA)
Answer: 8 (mA)
